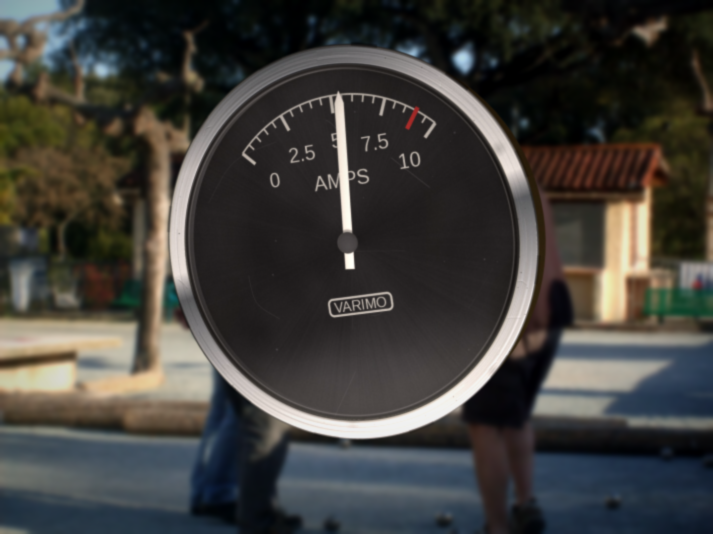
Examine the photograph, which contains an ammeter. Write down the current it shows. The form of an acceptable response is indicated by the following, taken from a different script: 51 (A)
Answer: 5.5 (A)
